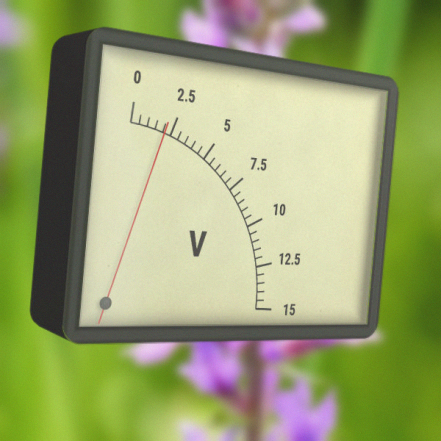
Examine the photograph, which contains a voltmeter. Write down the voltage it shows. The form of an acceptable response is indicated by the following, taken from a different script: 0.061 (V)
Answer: 2 (V)
